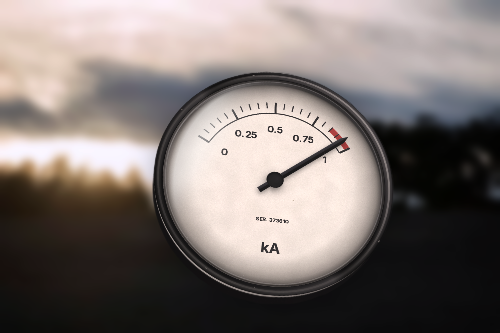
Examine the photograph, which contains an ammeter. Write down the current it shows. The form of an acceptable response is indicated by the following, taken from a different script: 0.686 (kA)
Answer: 0.95 (kA)
